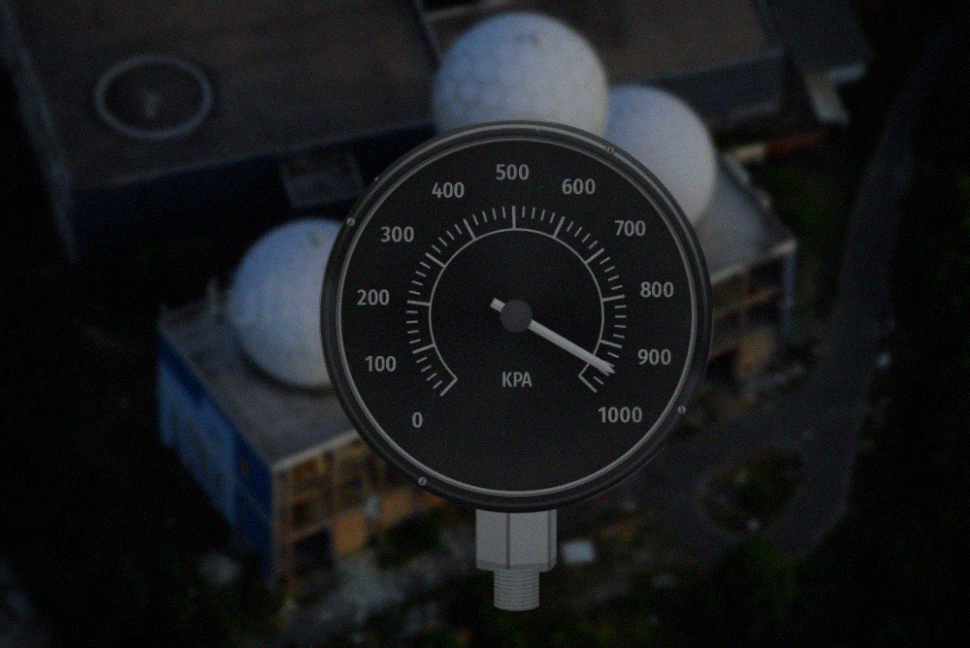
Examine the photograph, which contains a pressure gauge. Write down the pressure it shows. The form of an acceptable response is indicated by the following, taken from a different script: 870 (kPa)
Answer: 950 (kPa)
